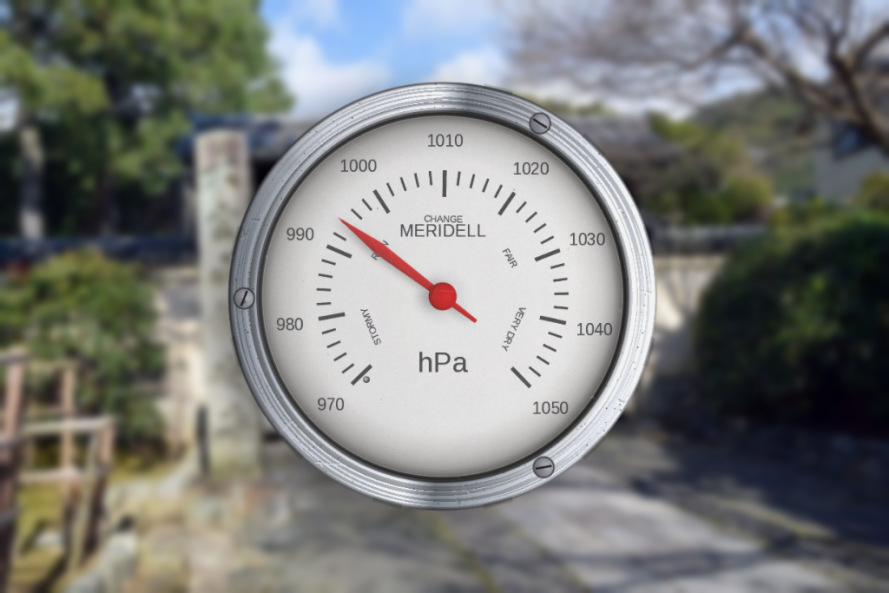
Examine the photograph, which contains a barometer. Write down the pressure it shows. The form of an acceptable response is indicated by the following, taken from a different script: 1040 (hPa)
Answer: 994 (hPa)
